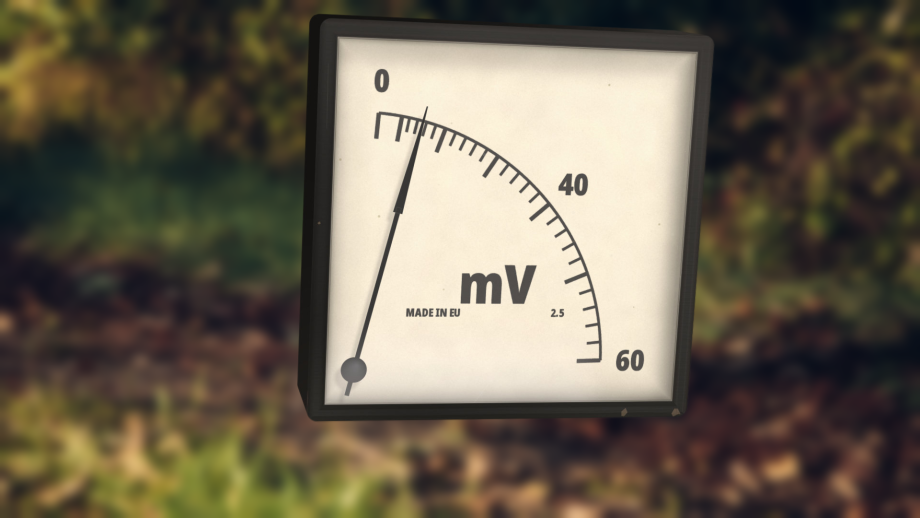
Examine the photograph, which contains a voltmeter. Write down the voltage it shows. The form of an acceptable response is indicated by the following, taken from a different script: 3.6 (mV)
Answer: 15 (mV)
